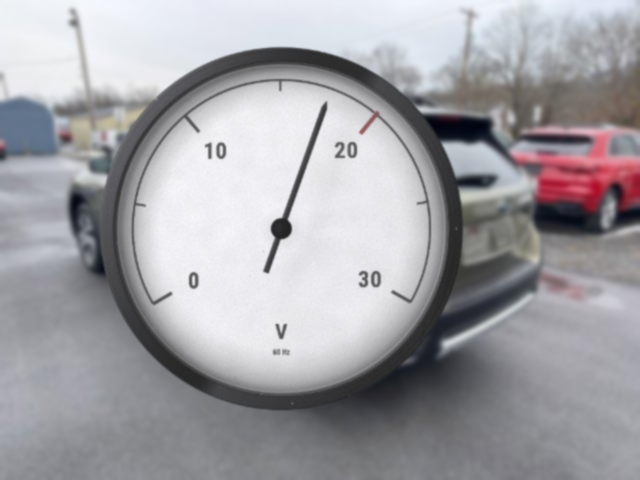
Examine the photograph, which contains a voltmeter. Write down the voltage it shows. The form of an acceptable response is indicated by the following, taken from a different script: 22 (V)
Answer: 17.5 (V)
